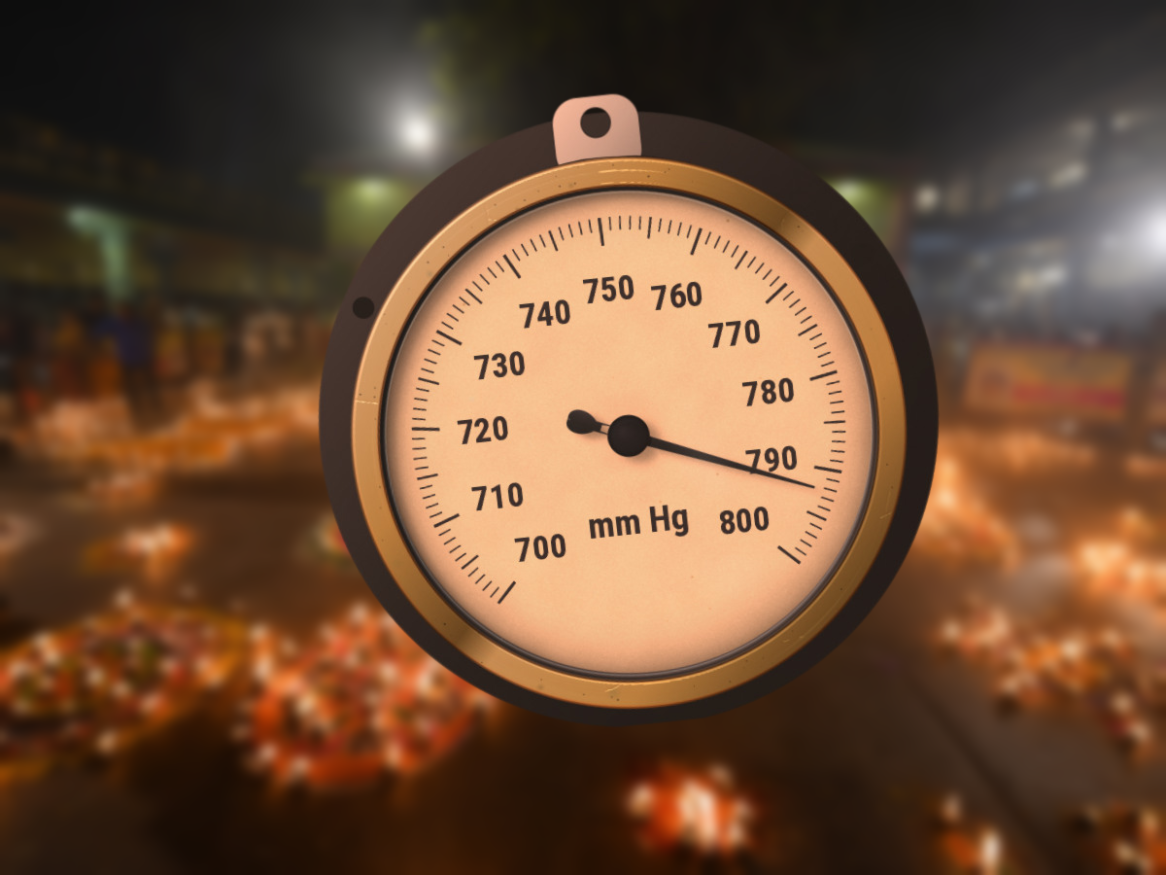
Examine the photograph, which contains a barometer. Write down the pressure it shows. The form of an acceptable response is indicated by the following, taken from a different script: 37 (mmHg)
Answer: 792 (mmHg)
